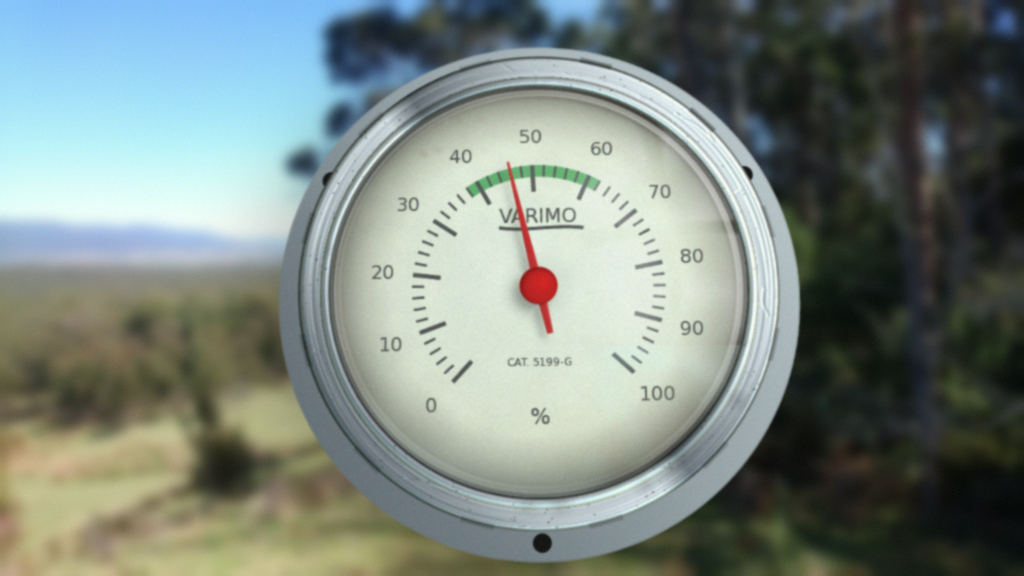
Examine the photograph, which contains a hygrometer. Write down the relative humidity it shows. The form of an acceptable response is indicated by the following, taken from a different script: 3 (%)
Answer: 46 (%)
